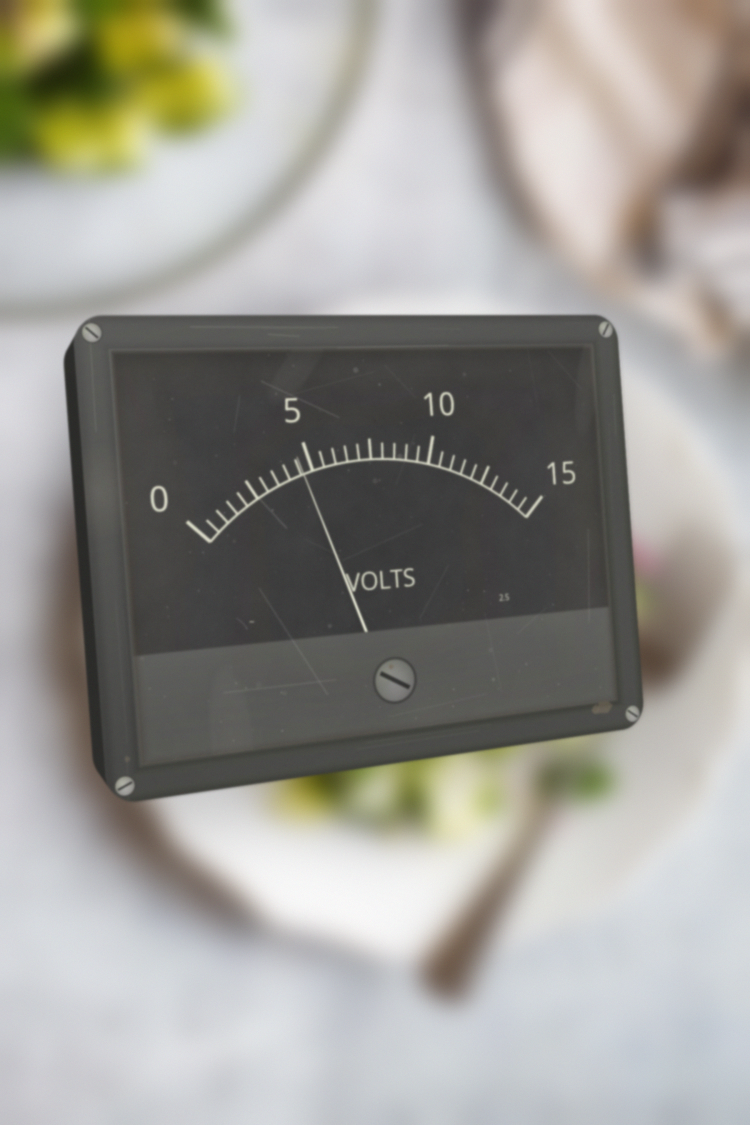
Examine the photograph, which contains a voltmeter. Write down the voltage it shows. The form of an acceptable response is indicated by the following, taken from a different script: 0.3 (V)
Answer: 4.5 (V)
